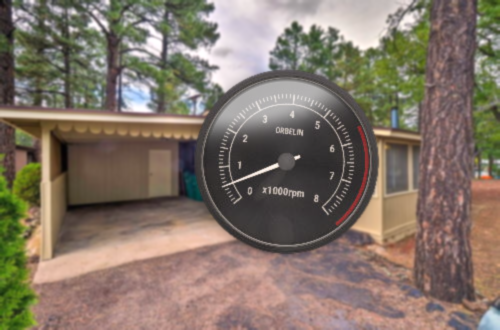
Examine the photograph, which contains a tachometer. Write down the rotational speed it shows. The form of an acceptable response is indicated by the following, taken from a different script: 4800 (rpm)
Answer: 500 (rpm)
